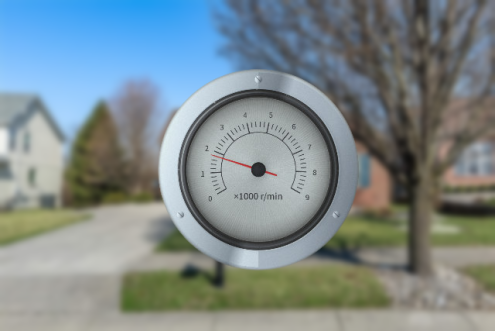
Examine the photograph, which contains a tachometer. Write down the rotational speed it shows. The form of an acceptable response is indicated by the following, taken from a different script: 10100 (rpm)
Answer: 1800 (rpm)
